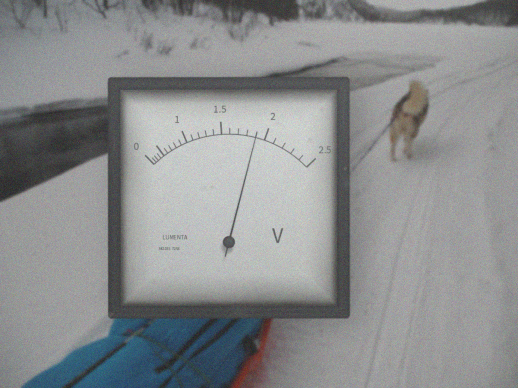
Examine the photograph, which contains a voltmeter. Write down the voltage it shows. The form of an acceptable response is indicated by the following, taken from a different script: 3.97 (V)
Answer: 1.9 (V)
